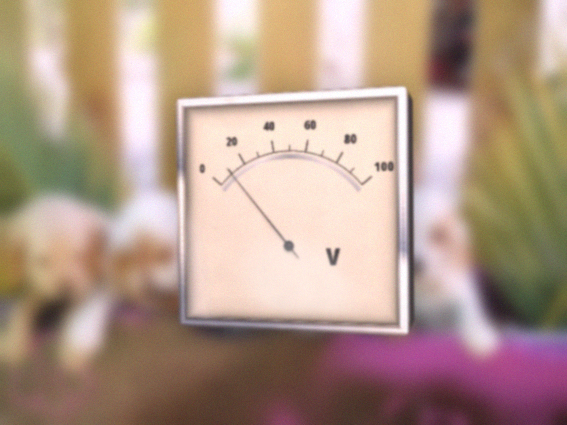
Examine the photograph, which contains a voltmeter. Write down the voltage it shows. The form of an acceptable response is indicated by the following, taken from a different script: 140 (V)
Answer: 10 (V)
